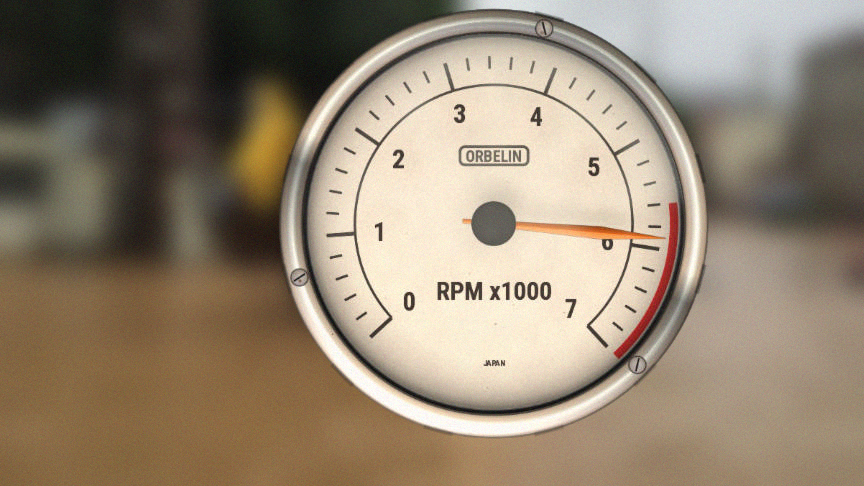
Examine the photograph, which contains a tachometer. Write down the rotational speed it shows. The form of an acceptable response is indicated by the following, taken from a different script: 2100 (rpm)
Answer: 5900 (rpm)
